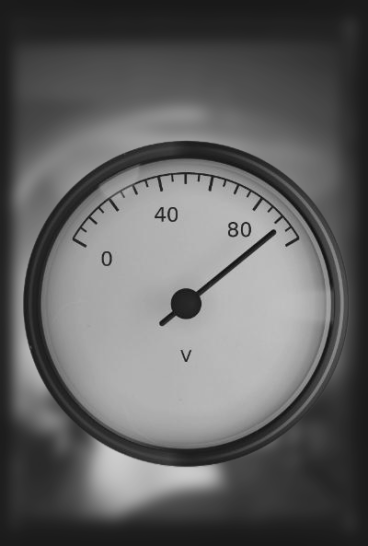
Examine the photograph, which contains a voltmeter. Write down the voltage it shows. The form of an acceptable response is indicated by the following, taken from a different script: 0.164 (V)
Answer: 92.5 (V)
